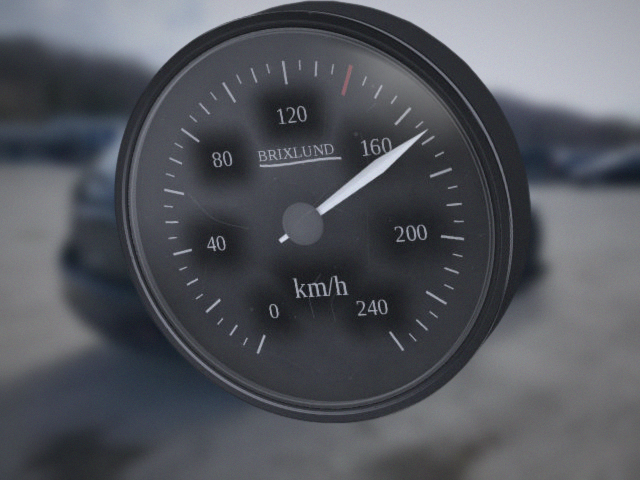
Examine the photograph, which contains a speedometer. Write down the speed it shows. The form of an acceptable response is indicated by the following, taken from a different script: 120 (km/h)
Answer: 167.5 (km/h)
